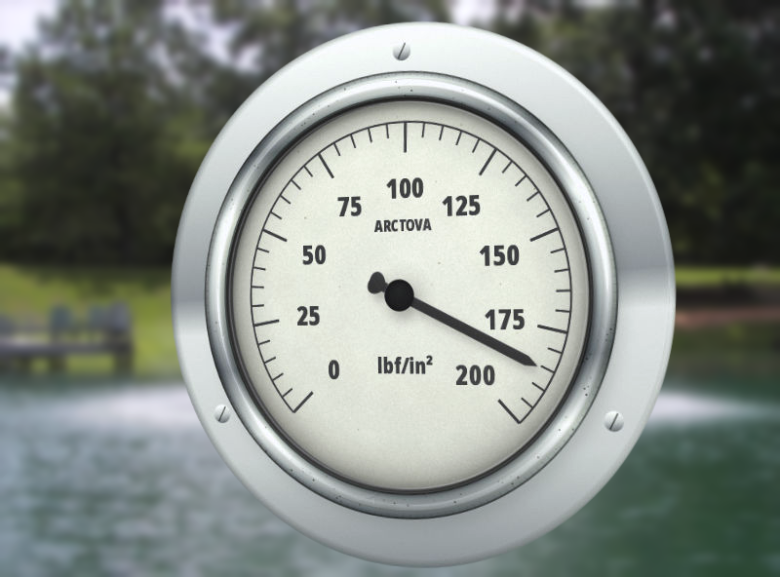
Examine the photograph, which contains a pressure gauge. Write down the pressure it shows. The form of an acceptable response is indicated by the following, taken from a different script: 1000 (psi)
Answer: 185 (psi)
